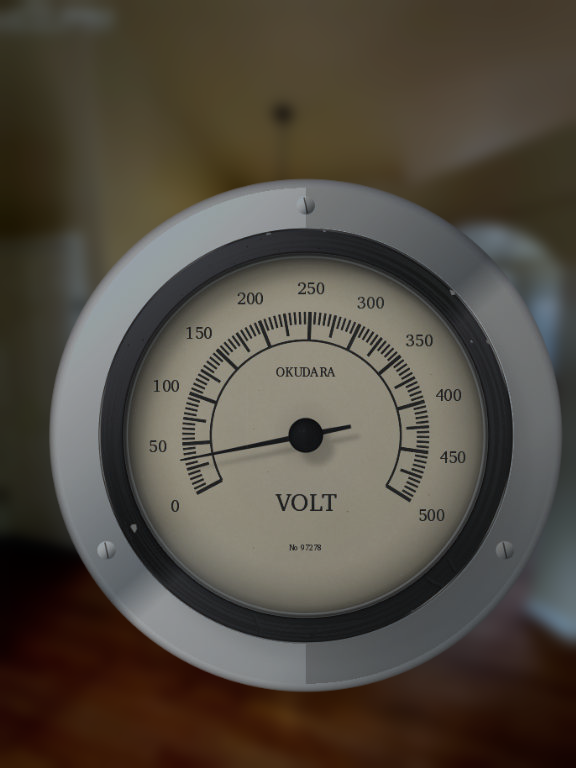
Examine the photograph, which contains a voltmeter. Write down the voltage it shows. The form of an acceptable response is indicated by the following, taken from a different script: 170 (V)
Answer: 35 (V)
